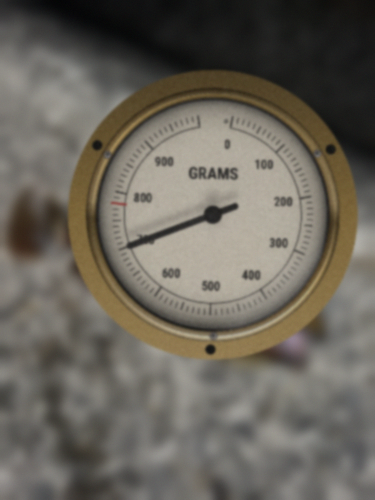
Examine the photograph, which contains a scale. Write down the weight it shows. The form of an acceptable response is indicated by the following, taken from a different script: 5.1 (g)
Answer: 700 (g)
